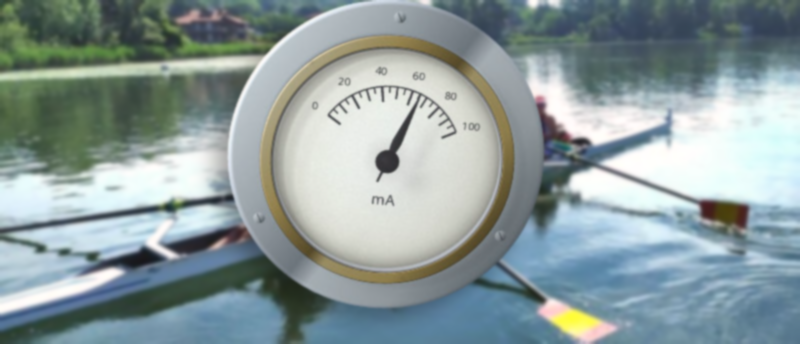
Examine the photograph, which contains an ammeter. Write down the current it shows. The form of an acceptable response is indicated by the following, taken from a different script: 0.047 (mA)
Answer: 65 (mA)
